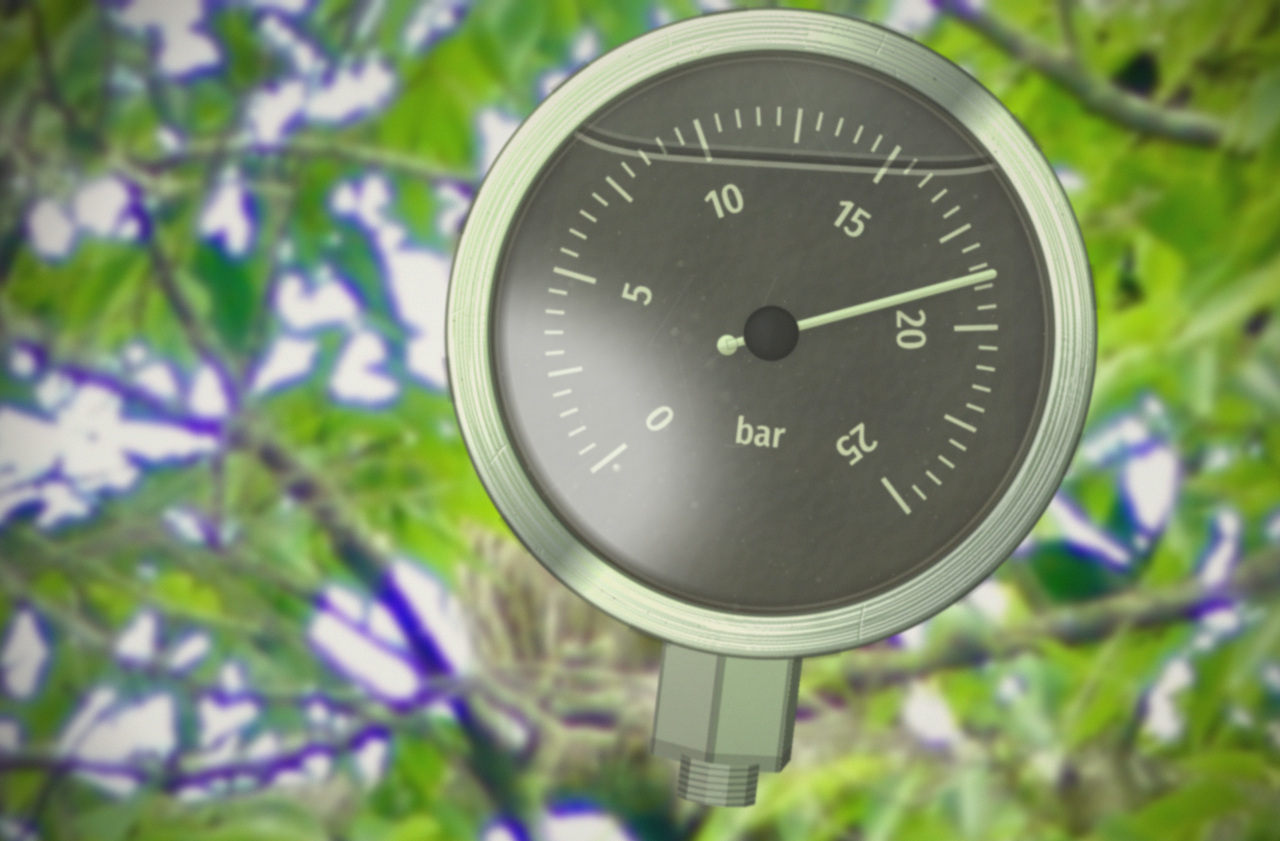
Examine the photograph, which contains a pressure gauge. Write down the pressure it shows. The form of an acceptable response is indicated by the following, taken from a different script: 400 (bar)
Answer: 18.75 (bar)
